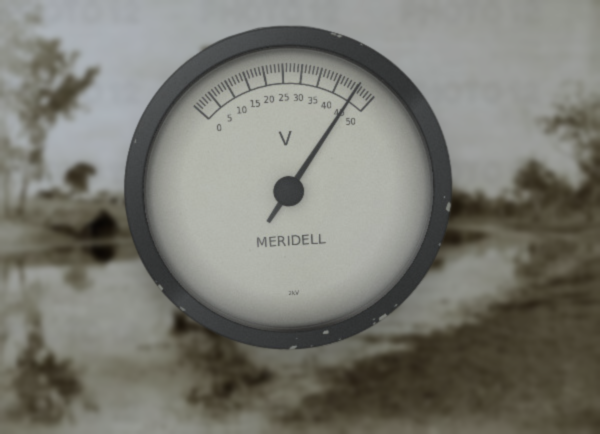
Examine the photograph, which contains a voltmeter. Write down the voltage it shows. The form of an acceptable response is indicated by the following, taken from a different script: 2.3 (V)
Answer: 45 (V)
